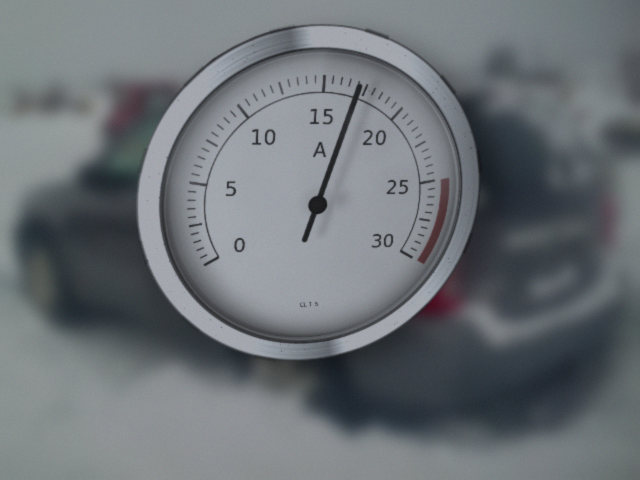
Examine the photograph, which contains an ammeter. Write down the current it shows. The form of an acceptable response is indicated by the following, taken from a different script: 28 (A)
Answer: 17 (A)
